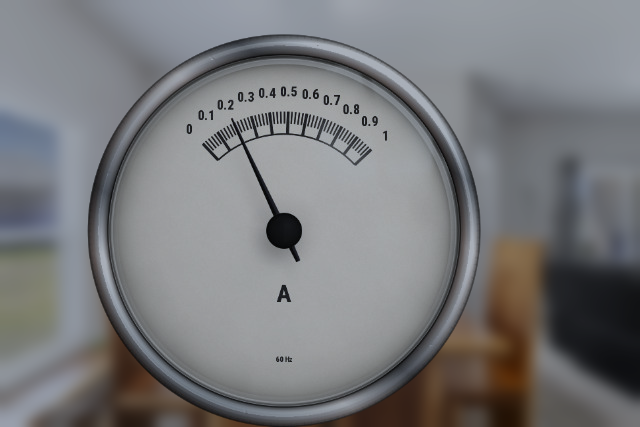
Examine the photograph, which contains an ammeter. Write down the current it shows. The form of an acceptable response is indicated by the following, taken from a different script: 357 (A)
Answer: 0.2 (A)
